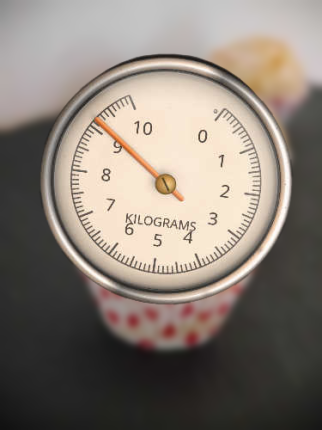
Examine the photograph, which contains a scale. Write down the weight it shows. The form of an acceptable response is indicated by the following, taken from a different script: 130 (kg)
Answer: 9.2 (kg)
